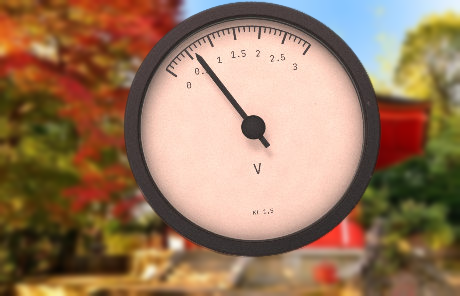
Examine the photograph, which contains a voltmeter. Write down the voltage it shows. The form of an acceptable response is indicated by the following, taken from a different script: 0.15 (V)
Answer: 0.6 (V)
